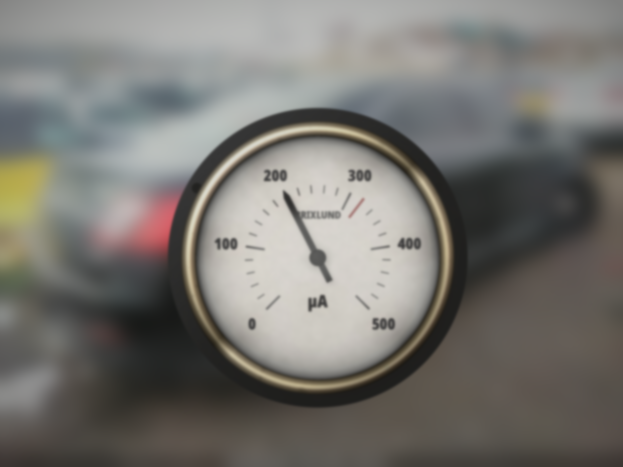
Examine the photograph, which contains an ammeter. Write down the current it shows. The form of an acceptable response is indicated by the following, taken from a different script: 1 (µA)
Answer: 200 (µA)
